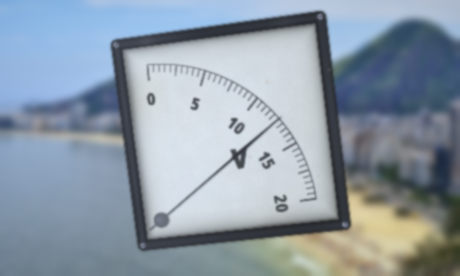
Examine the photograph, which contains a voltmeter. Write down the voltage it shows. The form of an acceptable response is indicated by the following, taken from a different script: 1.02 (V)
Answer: 12.5 (V)
